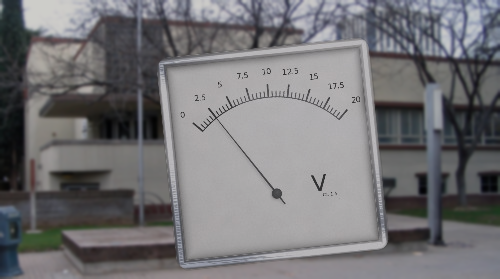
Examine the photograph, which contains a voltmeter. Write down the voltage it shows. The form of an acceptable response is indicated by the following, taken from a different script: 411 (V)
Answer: 2.5 (V)
